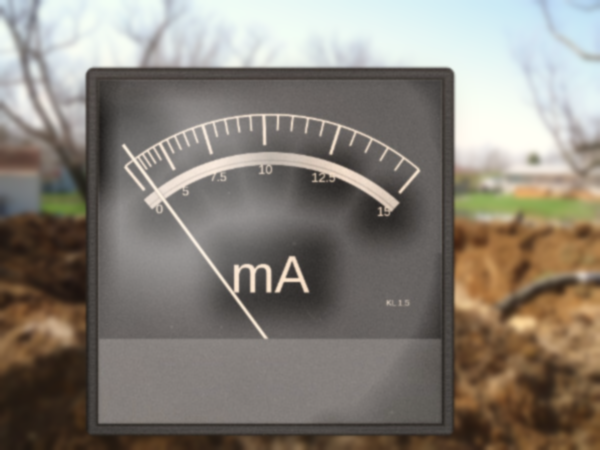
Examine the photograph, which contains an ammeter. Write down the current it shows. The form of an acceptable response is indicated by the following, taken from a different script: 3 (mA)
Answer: 2.5 (mA)
